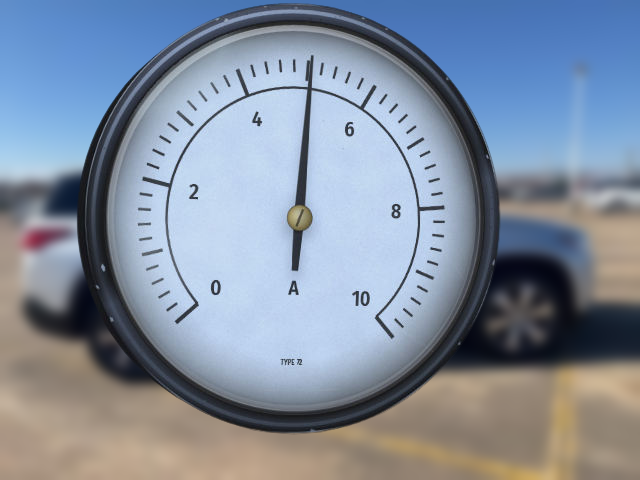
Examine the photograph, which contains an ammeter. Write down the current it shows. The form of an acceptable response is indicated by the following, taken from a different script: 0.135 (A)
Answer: 5 (A)
